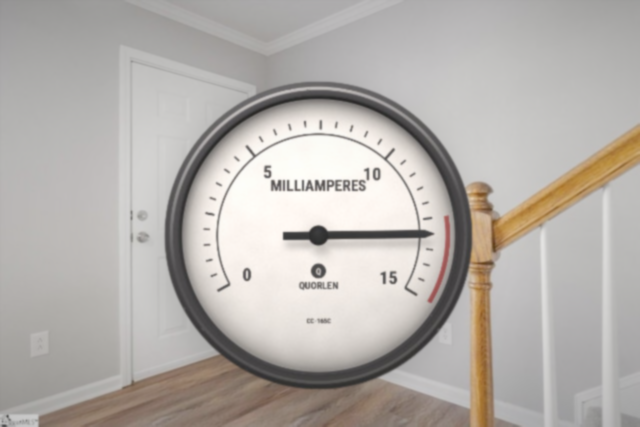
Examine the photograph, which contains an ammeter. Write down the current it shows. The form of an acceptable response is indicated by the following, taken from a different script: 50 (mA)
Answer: 13 (mA)
